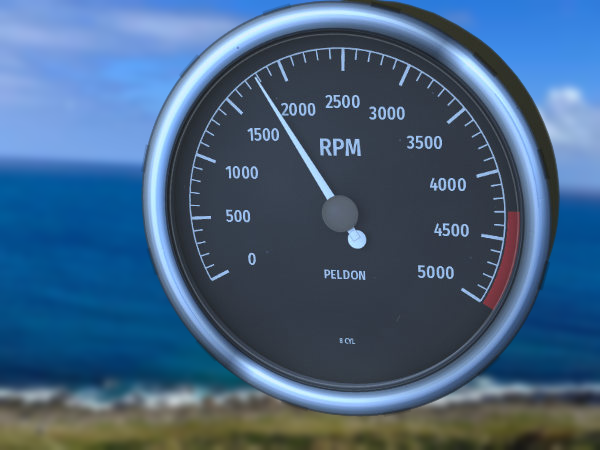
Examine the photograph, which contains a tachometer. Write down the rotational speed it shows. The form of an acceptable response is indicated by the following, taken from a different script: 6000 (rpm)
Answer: 1800 (rpm)
